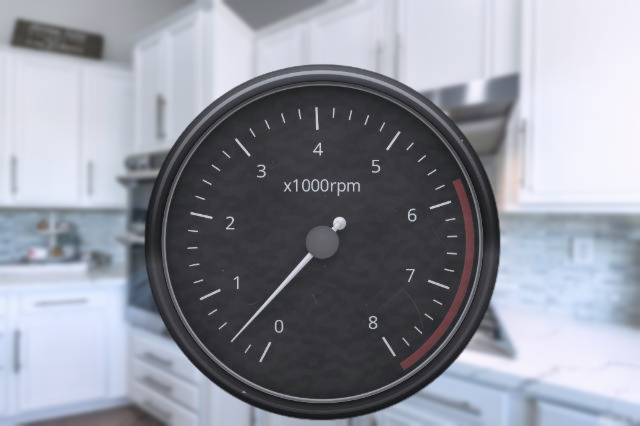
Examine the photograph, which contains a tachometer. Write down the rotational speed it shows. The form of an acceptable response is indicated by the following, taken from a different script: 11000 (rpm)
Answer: 400 (rpm)
